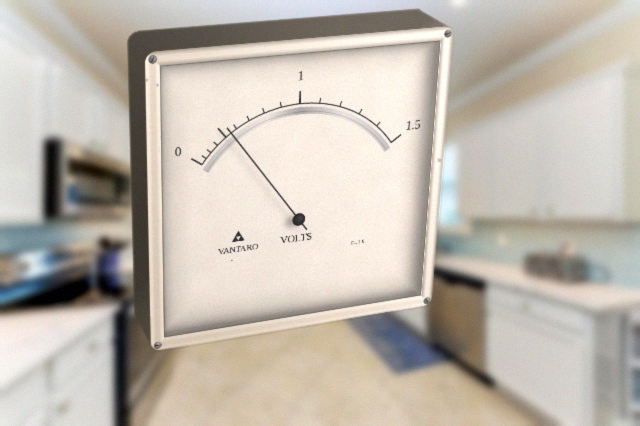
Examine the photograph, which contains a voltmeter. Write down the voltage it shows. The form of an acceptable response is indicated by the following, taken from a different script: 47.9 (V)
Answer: 0.55 (V)
